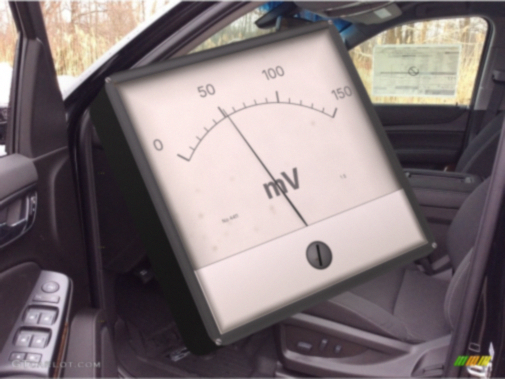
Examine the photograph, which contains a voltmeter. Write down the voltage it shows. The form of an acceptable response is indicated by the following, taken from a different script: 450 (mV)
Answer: 50 (mV)
